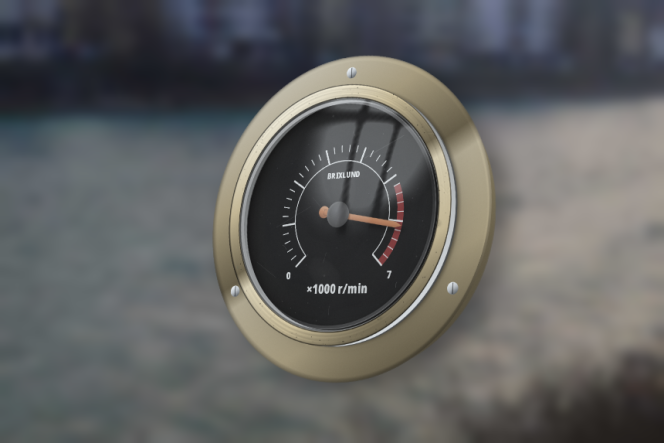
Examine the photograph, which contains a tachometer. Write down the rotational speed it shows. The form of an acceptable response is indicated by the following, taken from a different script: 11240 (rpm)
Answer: 6100 (rpm)
